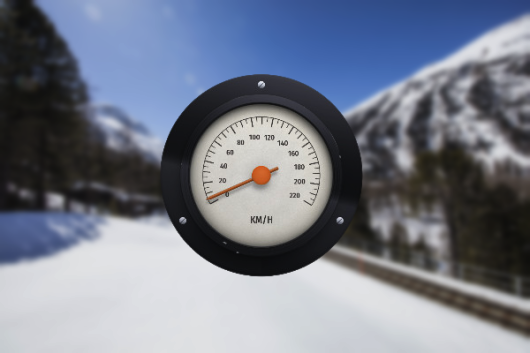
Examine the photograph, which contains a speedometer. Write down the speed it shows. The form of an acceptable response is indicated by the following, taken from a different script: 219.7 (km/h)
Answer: 5 (km/h)
